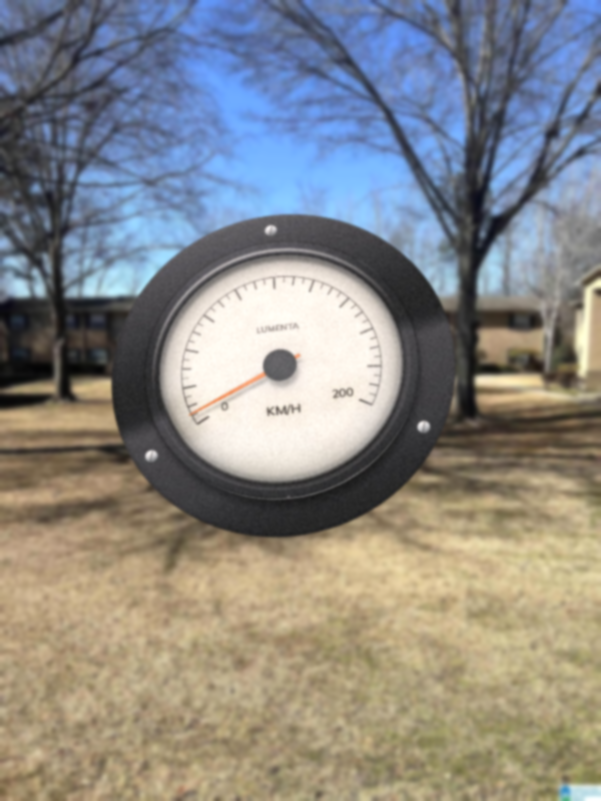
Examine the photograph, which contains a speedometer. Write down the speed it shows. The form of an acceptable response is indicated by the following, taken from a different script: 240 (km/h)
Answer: 5 (km/h)
